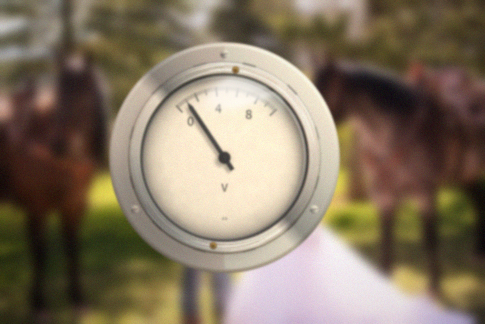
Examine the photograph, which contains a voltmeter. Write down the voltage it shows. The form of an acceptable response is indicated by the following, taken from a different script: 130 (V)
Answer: 1 (V)
